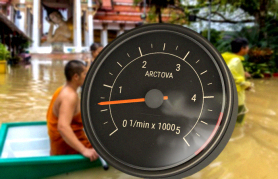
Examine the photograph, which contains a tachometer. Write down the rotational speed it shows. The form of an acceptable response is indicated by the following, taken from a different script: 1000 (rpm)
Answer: 625 (rpm)
